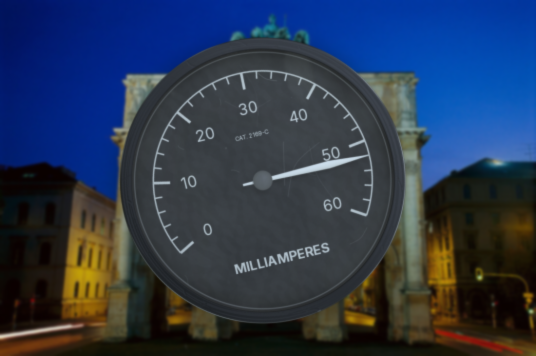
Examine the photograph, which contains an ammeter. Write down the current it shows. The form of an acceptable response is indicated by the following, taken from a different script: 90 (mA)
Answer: 52 (mA)
